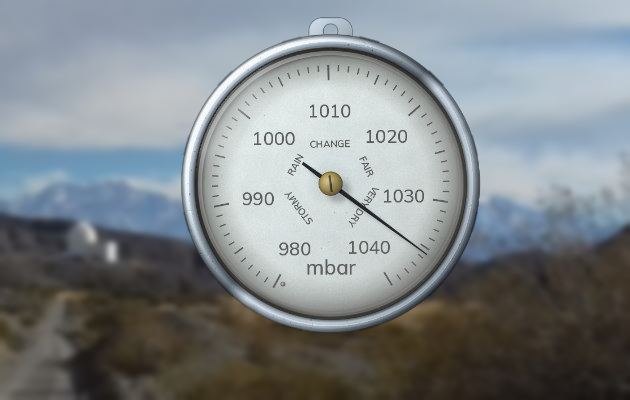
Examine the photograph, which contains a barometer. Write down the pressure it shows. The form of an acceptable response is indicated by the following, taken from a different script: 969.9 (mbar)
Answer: 1035.5 (mbar)
